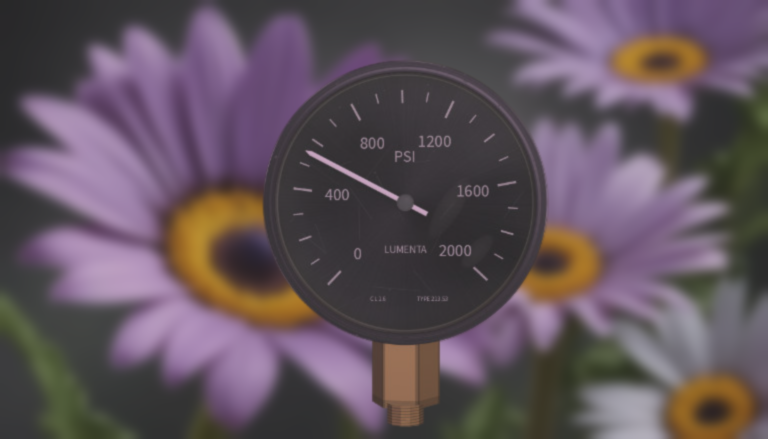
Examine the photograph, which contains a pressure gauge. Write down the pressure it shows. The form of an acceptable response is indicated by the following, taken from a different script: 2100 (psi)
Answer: 550 (psi)
